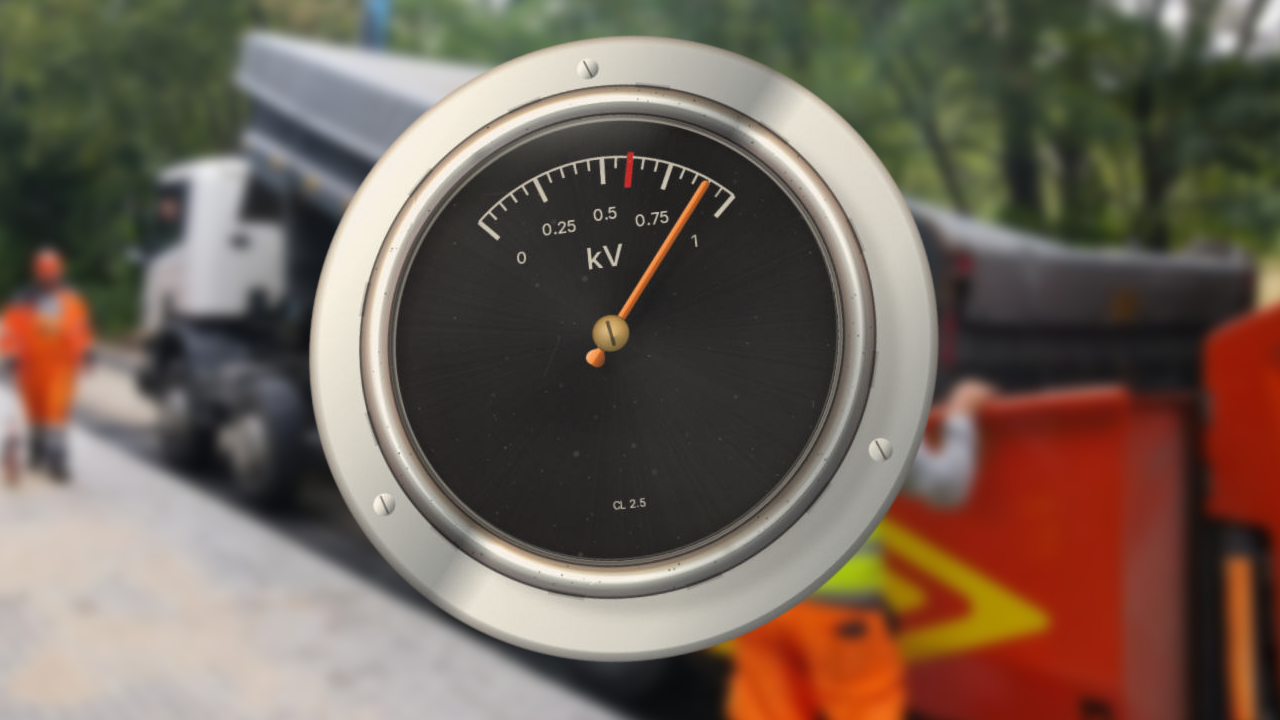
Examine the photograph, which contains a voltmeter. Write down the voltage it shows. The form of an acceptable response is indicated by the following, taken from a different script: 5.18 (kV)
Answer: 0.9 (kV)
